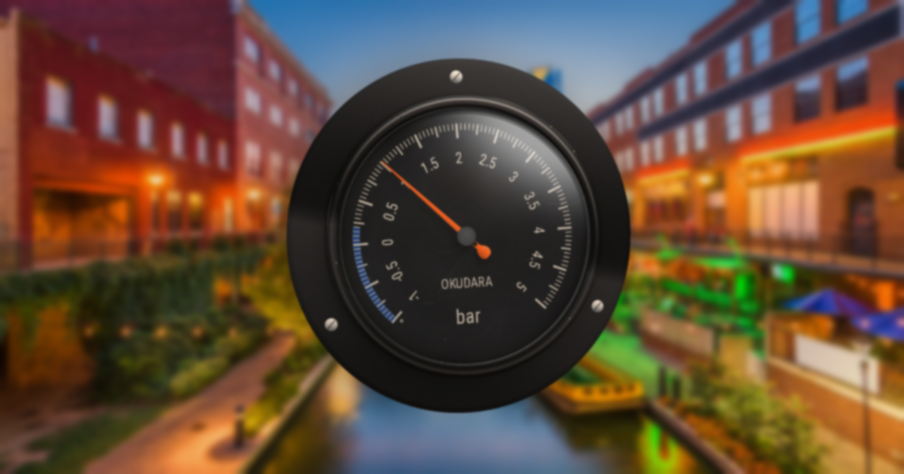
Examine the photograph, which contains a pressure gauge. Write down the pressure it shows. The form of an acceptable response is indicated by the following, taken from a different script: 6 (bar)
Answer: 1 (bar)
